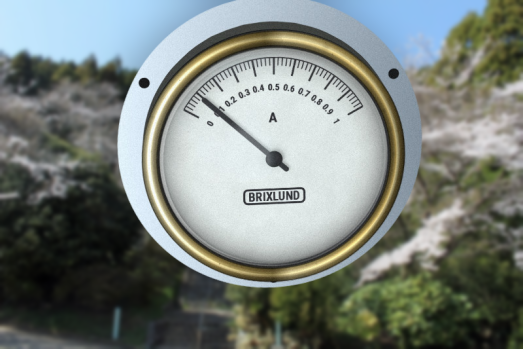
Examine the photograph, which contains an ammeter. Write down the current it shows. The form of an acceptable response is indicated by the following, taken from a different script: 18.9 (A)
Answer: 0.1 (A)
